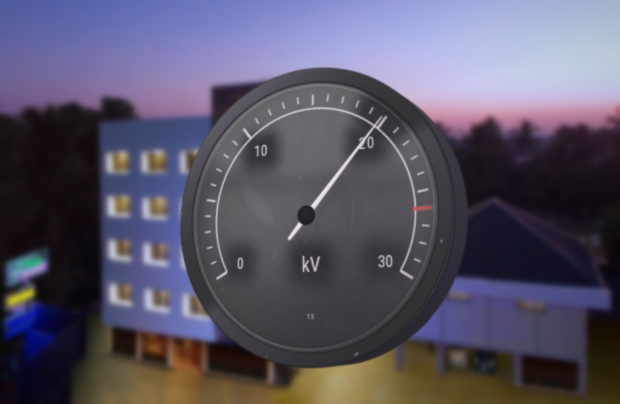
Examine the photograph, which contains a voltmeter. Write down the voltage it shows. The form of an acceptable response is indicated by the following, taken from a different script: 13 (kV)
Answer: 20 (kV)
